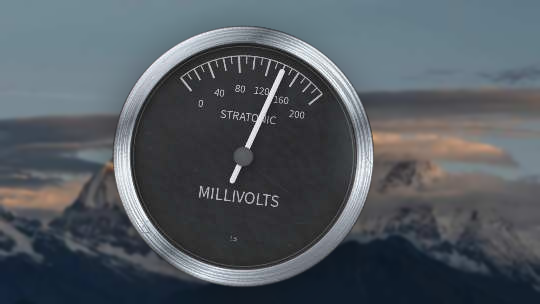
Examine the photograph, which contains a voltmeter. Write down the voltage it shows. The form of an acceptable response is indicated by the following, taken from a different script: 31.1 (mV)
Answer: 140 (mV)
